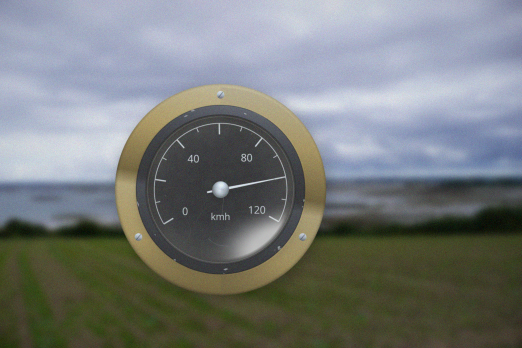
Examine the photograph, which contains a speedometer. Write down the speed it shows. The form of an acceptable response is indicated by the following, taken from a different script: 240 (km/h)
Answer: 100 (km/h)
